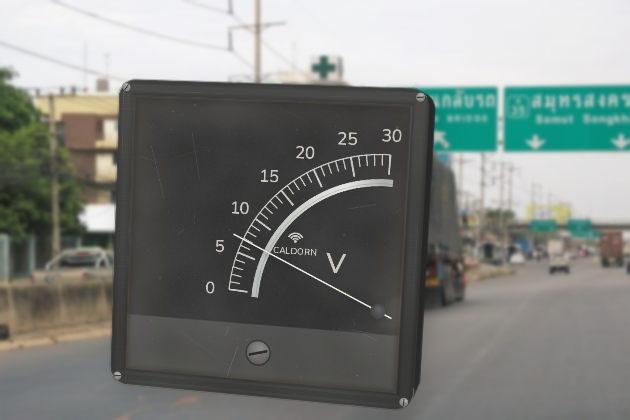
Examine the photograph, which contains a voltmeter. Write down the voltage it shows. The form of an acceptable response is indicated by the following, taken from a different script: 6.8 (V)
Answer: 7 (V)
